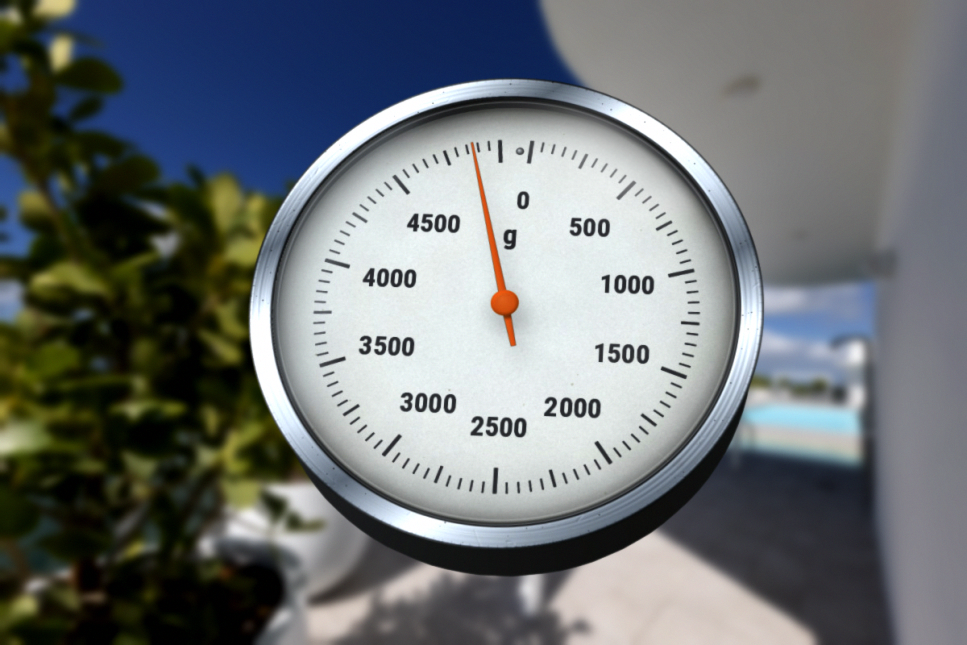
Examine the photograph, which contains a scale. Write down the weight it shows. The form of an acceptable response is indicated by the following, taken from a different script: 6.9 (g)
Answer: 4875 (g)
